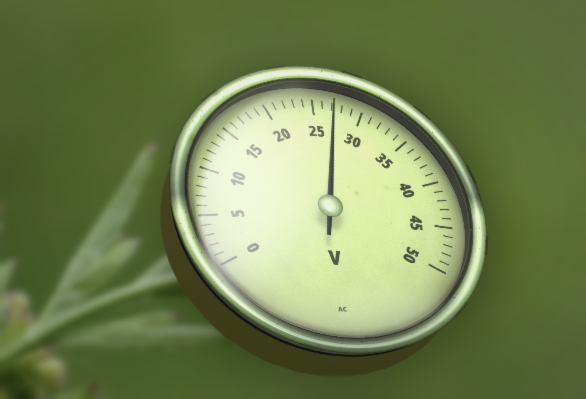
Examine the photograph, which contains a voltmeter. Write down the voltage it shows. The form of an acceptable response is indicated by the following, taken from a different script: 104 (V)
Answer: 27 (V)
